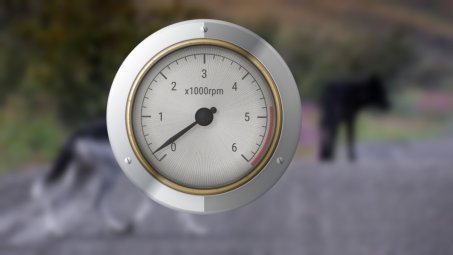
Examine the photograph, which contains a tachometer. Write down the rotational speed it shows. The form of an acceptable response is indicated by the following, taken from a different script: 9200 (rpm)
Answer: 200 (rpm)
